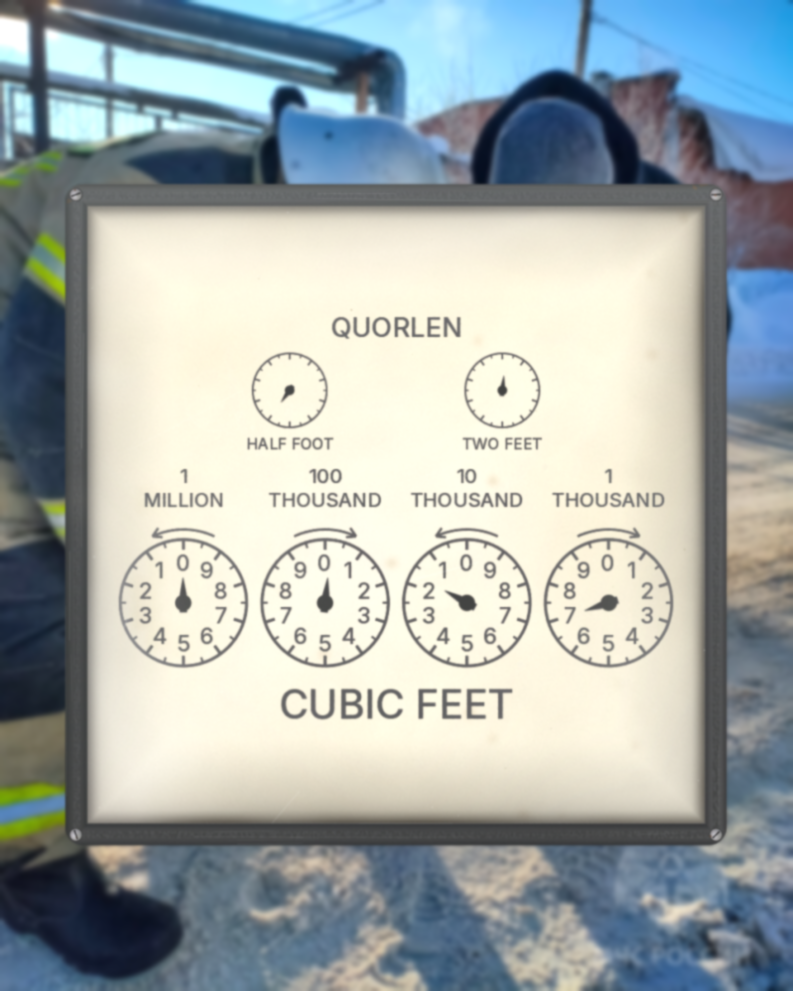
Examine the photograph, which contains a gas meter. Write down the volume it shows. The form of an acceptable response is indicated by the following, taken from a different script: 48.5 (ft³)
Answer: 1700 (ft³)
